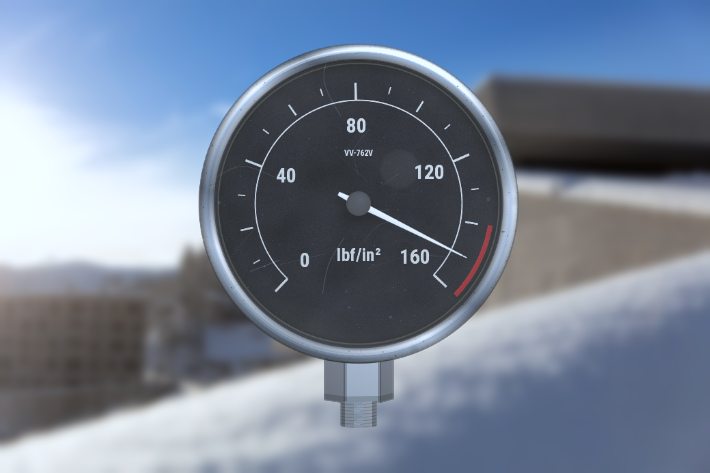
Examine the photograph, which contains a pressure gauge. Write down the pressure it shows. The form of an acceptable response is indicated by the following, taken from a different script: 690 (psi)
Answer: 150 (psi)
